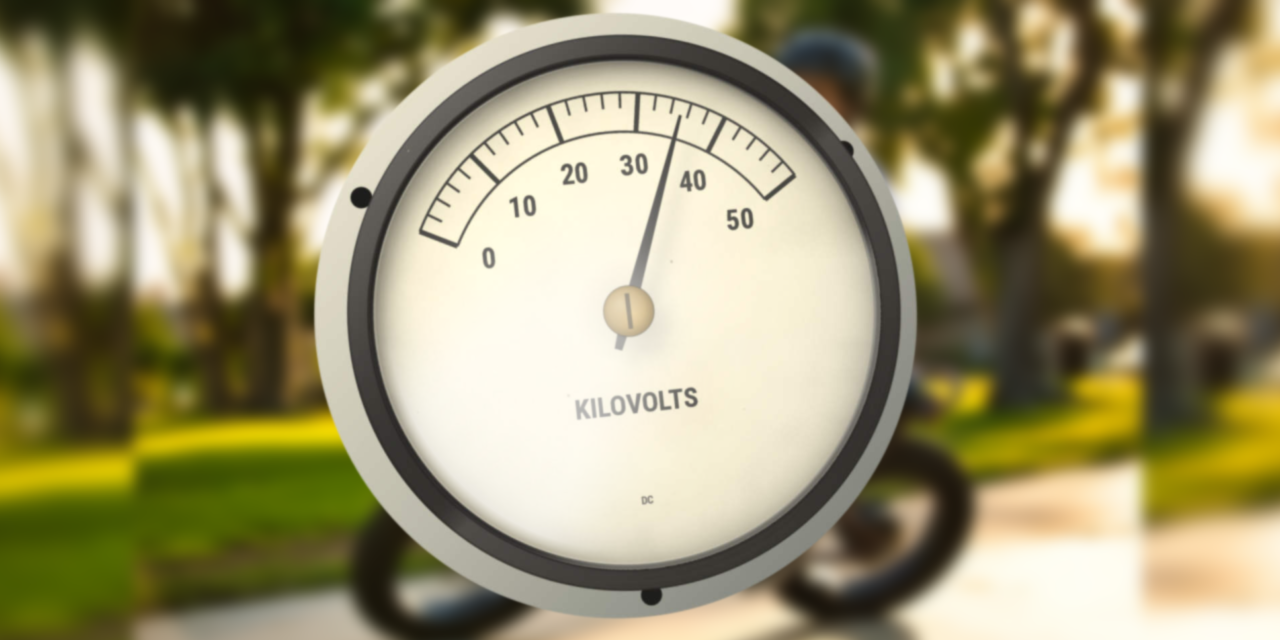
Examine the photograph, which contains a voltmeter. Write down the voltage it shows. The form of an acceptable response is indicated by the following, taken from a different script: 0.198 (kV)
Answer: 35 (kV)
